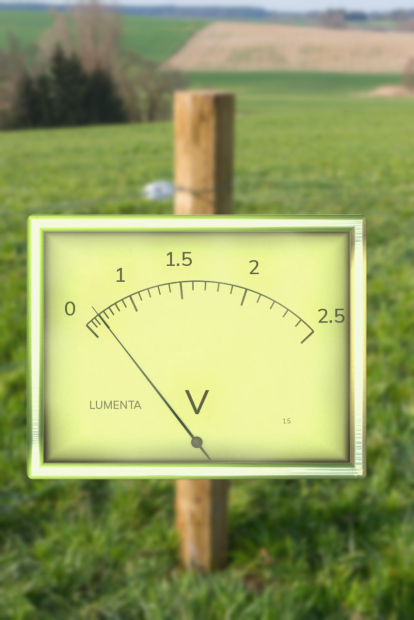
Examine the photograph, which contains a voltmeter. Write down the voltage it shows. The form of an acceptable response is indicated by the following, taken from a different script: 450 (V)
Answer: 0.5 (V)
